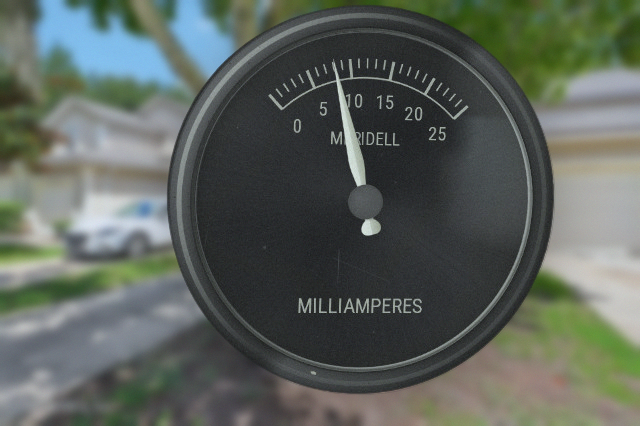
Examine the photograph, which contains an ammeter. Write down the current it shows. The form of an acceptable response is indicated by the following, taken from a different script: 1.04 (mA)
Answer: 8 (mA)
